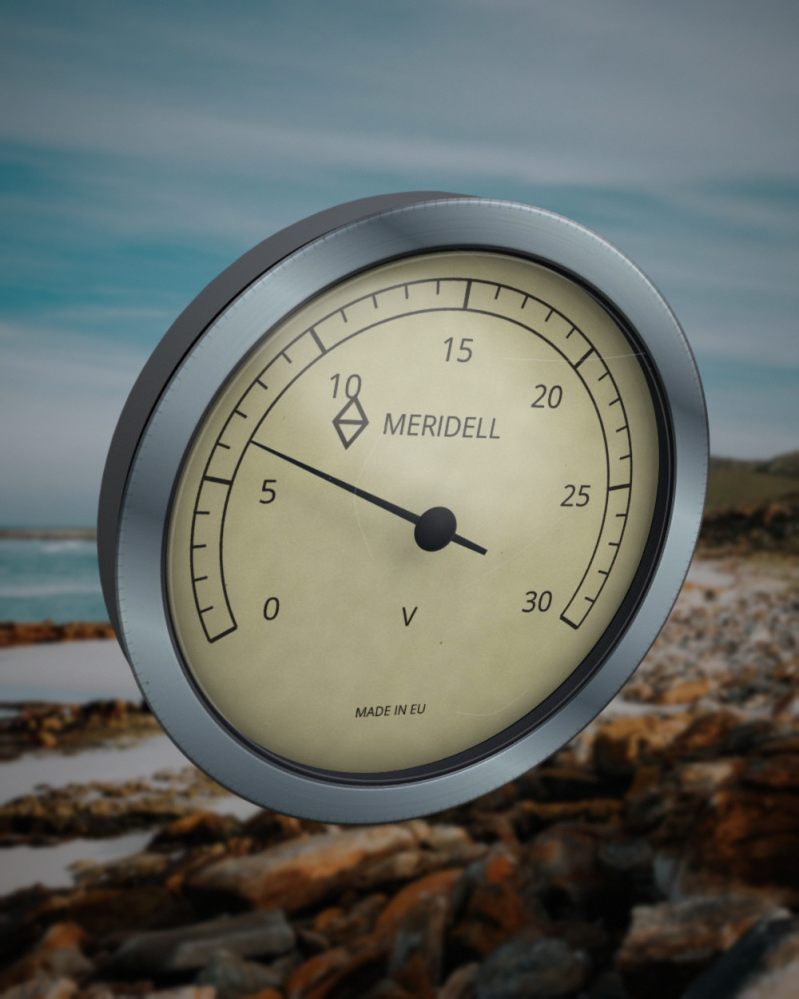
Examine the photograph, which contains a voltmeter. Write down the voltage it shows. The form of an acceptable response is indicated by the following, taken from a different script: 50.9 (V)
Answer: 6.5 (V)
